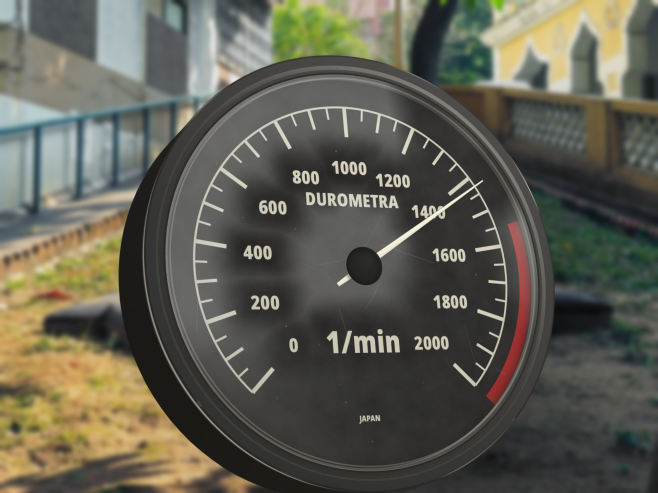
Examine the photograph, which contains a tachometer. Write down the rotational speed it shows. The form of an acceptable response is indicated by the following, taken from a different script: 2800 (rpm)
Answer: 1425 (rpm)
